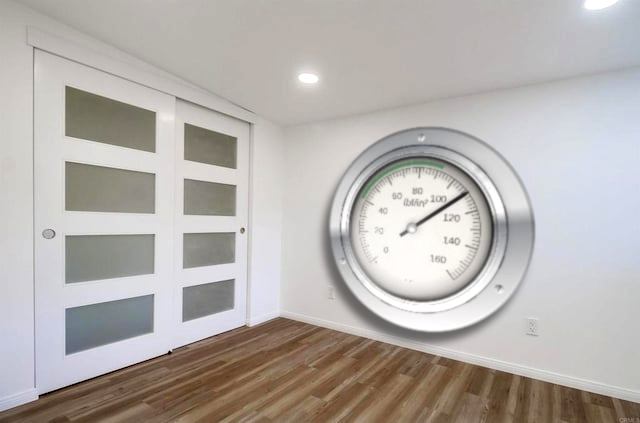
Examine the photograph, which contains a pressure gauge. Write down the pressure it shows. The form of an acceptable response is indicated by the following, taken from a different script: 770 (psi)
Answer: 110 (psi)
